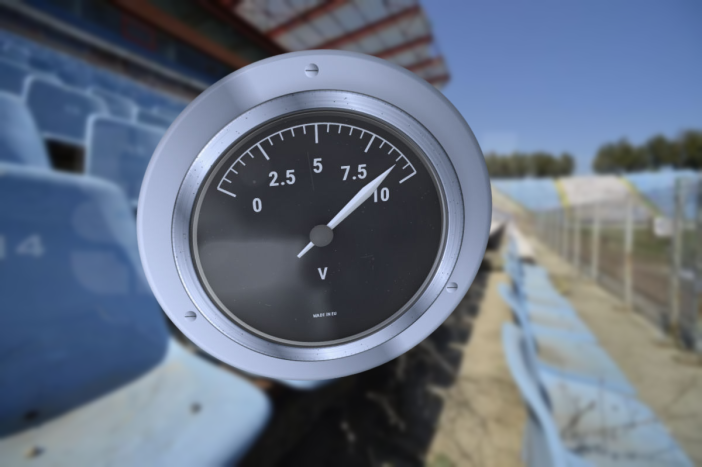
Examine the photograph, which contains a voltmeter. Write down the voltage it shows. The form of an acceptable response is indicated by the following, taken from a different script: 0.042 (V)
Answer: 9 (V)
